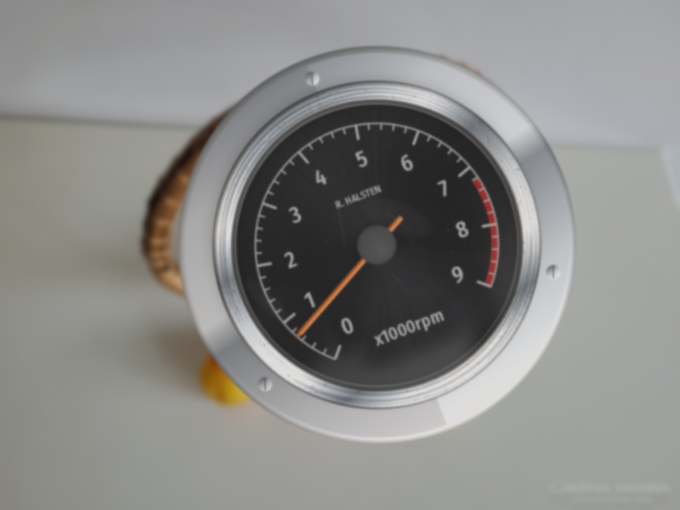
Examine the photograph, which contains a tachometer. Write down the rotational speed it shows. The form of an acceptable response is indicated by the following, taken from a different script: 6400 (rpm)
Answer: 700 (rpm)
